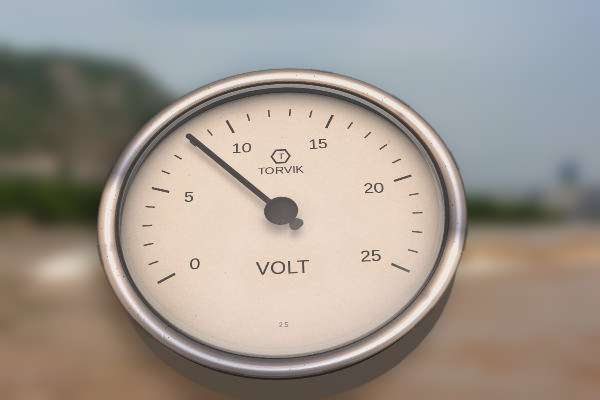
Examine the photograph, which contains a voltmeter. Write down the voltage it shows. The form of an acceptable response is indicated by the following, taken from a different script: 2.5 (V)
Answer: 8 (V)
